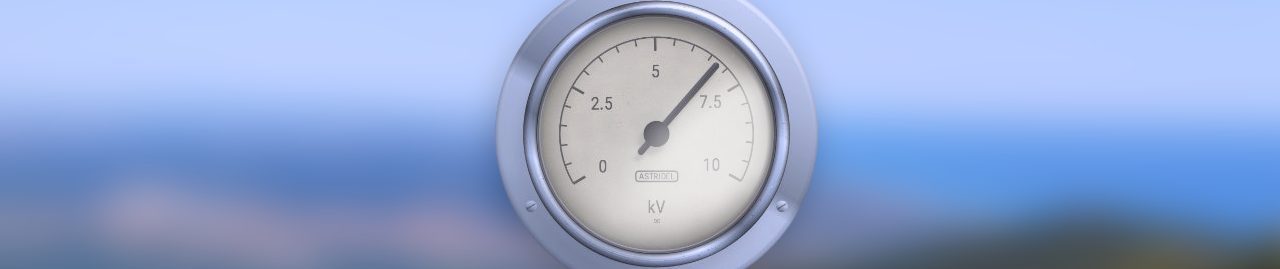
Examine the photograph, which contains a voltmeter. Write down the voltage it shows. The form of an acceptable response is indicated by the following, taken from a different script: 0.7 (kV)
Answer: 6.75 (kV)
